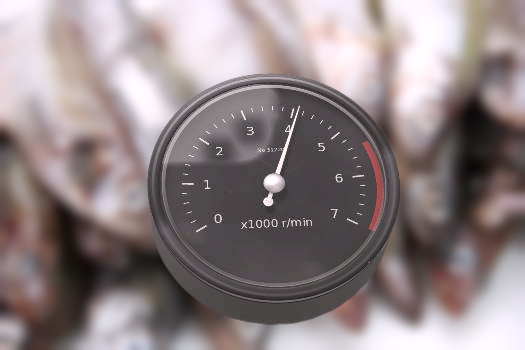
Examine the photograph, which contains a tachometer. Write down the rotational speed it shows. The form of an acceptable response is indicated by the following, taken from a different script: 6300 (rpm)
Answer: 4100 (rpm)
